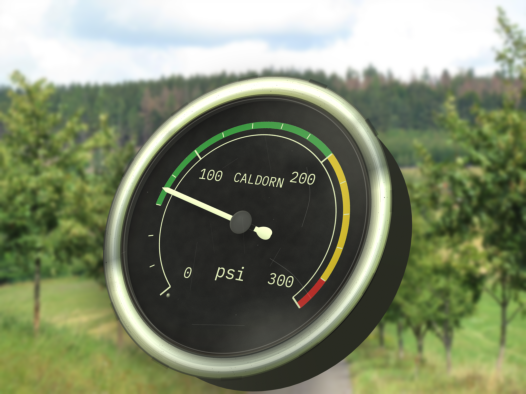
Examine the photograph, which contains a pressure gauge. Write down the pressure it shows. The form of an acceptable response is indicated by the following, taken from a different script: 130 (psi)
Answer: 70 (psi)
